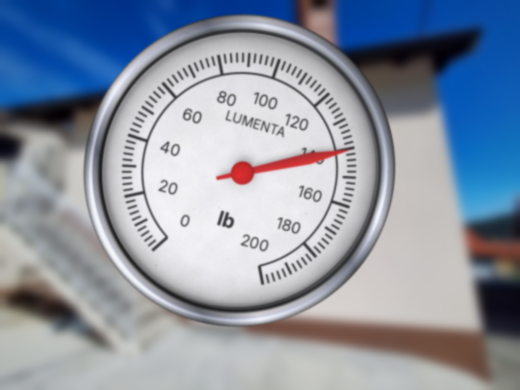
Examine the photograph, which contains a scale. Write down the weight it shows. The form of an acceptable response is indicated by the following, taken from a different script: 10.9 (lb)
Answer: 140 (lb)
